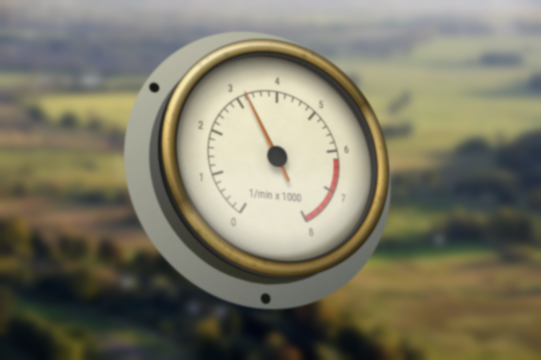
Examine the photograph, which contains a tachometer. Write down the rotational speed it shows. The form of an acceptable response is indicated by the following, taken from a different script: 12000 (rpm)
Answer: 3200 (rpm)
